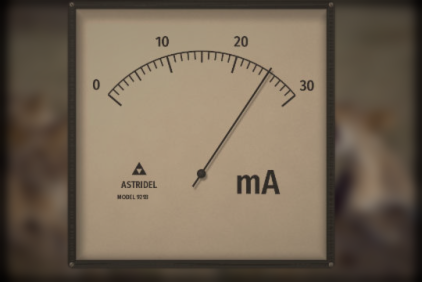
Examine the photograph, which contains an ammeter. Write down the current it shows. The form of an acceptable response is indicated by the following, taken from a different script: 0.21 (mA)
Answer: 25 (mA)
